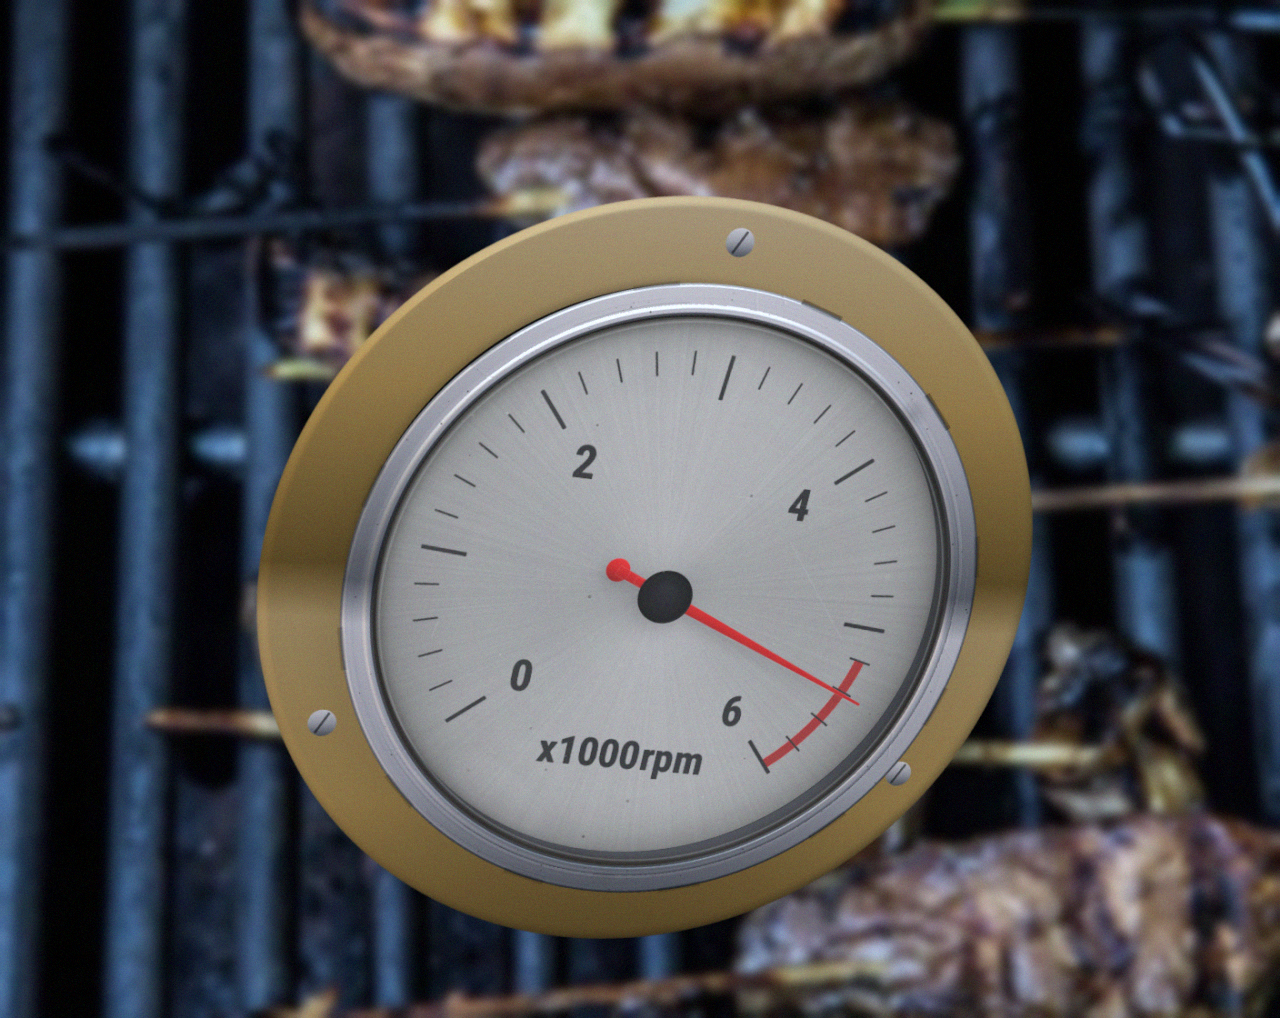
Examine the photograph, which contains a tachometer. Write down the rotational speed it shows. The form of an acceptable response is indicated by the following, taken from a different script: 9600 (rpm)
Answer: 5400 (rpm)
